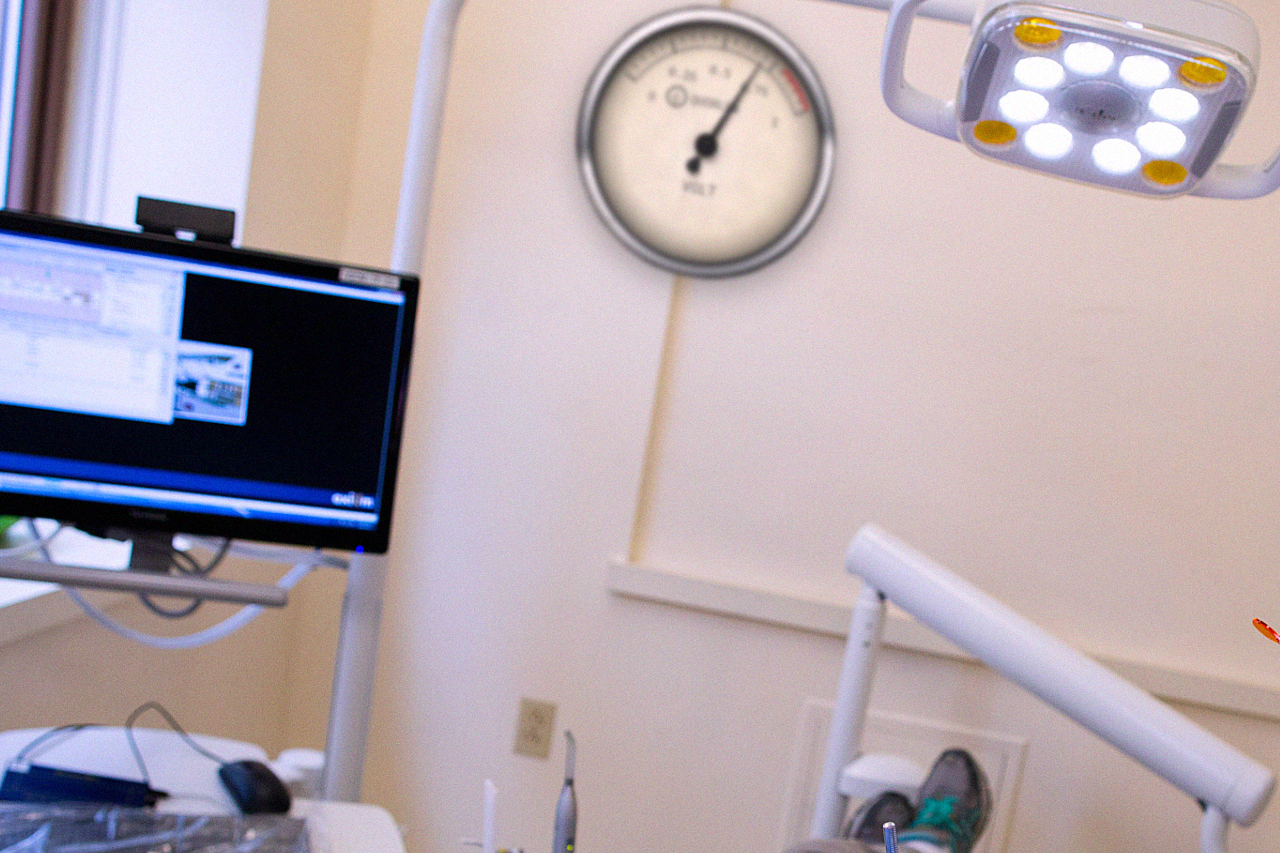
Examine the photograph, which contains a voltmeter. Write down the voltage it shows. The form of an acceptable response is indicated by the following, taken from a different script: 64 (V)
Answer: 0.7 (V)
